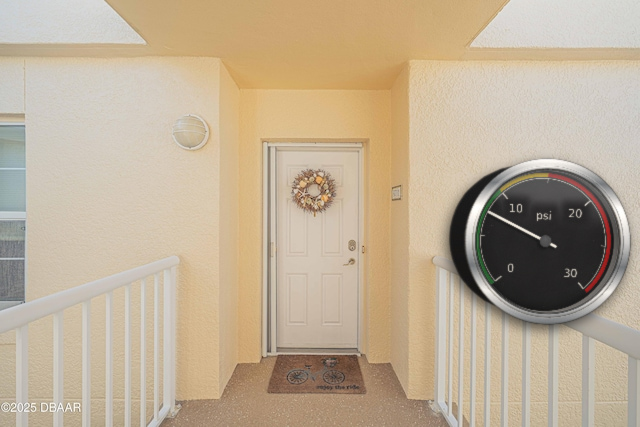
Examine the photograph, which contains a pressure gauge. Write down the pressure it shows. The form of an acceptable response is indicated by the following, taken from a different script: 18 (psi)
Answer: 7.5 (psi)
